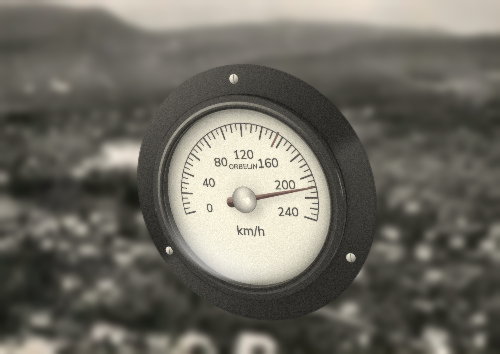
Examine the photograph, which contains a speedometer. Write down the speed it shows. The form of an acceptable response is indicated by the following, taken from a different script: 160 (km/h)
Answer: 210 (km/h)
